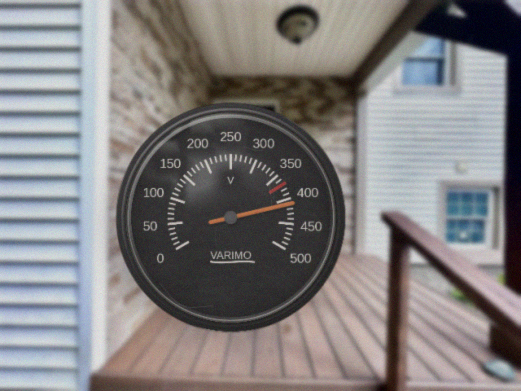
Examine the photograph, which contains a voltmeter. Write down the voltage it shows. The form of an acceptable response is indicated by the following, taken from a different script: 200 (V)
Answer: 410 (V)
